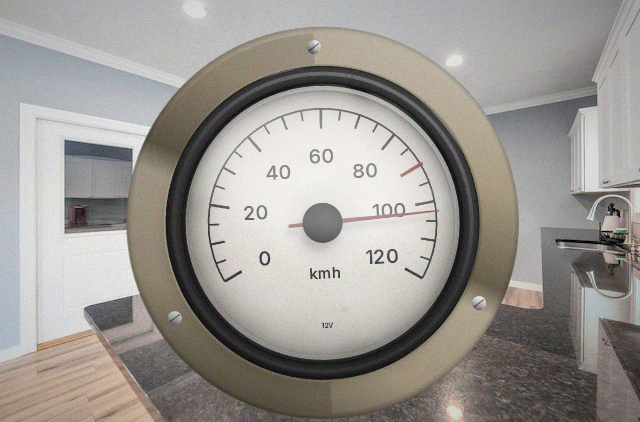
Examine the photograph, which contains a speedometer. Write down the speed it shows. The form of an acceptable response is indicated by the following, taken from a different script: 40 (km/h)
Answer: 102.5 (km/h)
